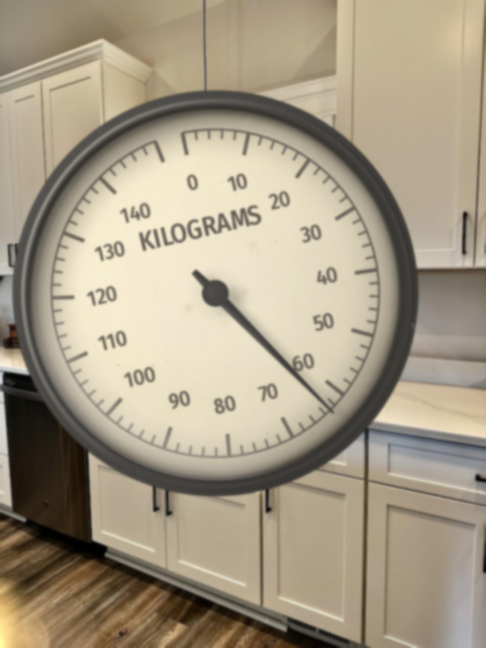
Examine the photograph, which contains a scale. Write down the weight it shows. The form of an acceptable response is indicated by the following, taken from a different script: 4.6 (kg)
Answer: 63 (kg)
